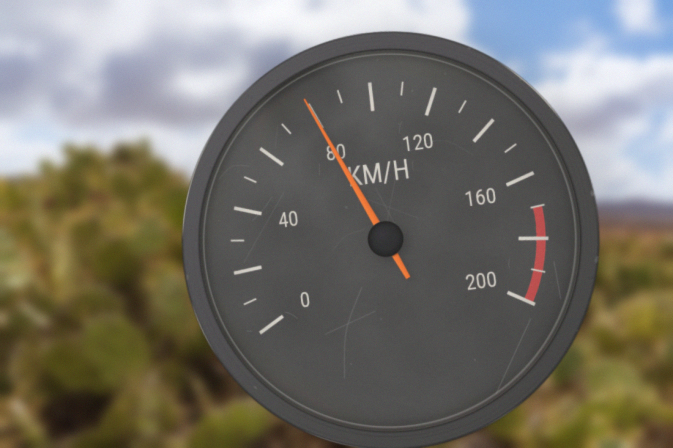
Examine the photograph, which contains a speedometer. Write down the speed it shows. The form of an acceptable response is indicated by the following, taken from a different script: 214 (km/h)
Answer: 80 (km/h)
